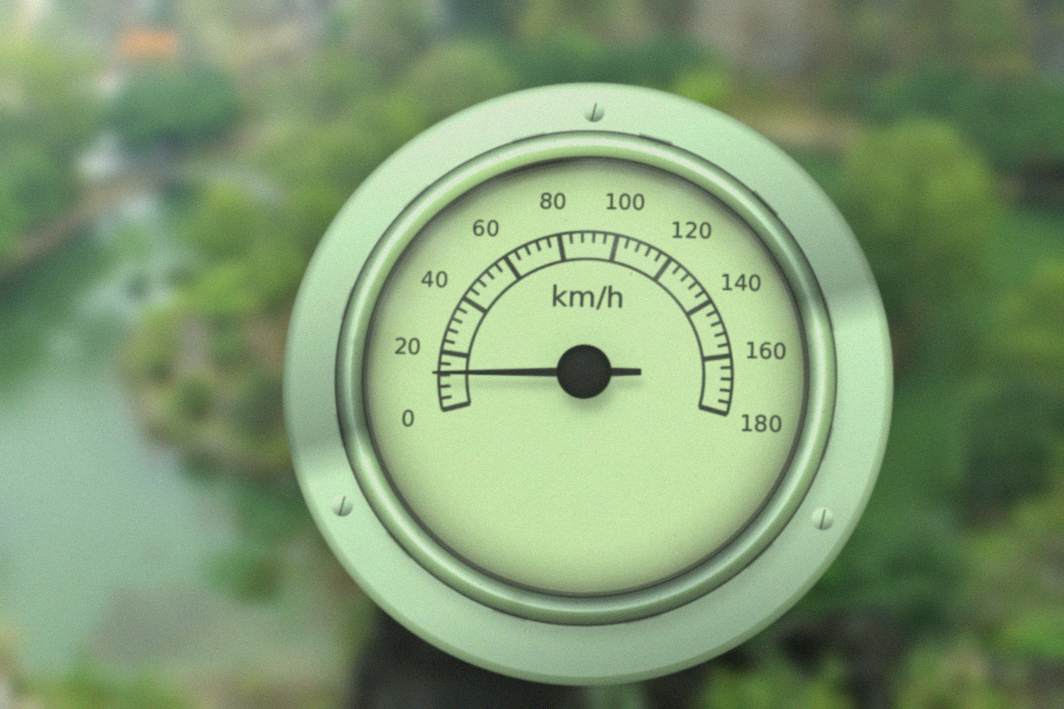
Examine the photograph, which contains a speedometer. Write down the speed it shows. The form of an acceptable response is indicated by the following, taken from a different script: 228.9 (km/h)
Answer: 12 (km/h)
